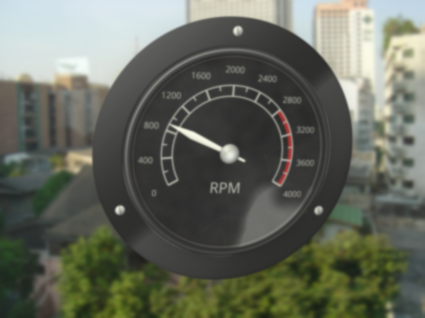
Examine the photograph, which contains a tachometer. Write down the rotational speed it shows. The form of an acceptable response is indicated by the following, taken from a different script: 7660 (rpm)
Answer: 900 (rpm)
